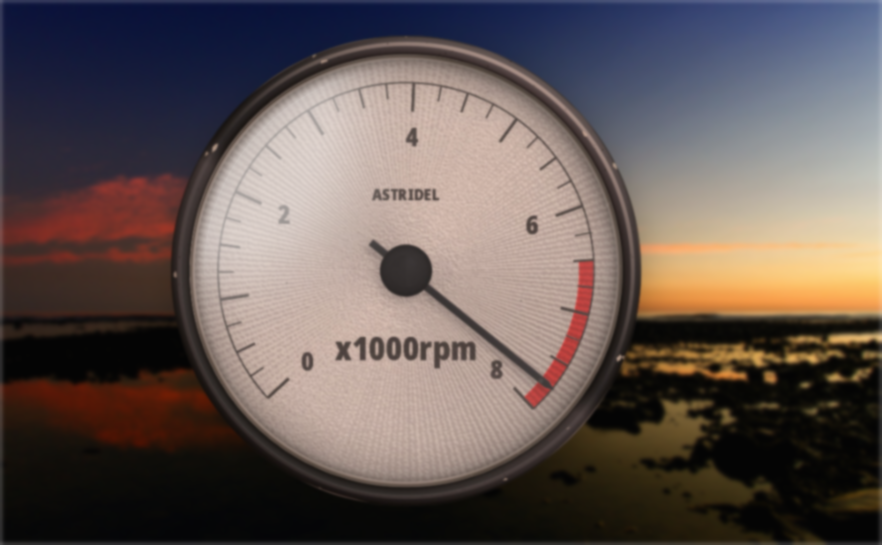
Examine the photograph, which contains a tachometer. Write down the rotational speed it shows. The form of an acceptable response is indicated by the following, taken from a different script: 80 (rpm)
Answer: 7750 (rpm)
